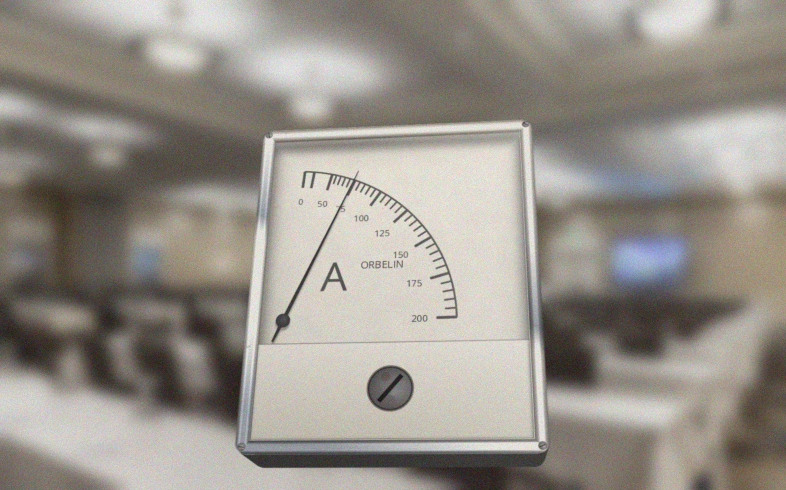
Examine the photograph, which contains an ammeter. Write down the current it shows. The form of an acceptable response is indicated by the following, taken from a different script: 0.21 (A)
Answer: 75 (A)
